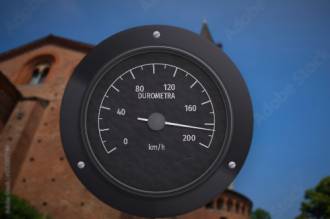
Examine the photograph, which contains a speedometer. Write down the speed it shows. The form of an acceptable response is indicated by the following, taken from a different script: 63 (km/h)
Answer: 185 (km/h)
